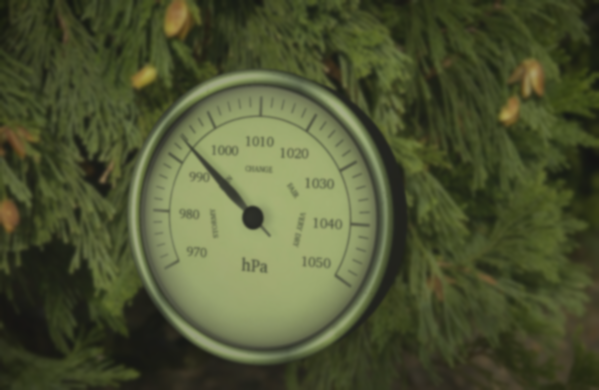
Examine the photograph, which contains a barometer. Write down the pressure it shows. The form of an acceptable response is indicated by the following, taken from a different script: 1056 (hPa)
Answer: 994 (hPa)
